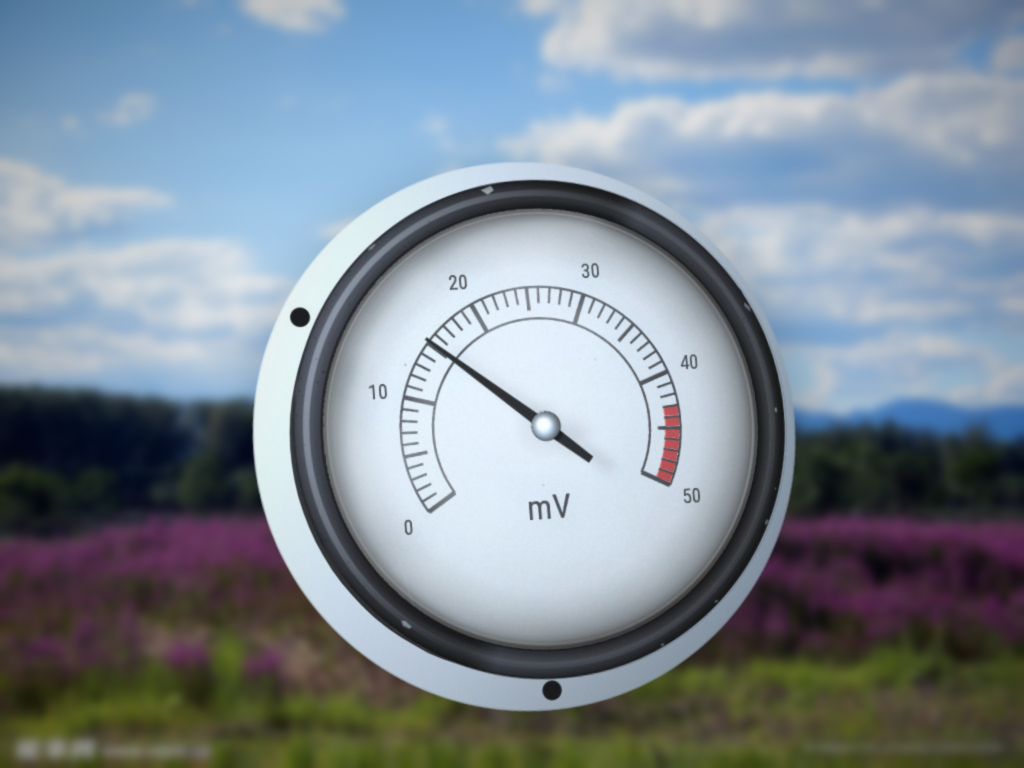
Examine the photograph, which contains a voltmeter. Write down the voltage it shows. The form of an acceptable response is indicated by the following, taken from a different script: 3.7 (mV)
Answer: 15 (mV)
